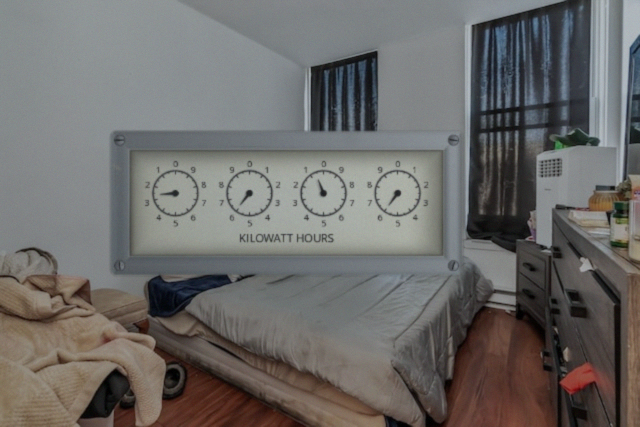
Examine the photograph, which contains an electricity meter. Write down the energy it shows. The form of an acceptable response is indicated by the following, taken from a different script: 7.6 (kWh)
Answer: 2606 (kWh)
